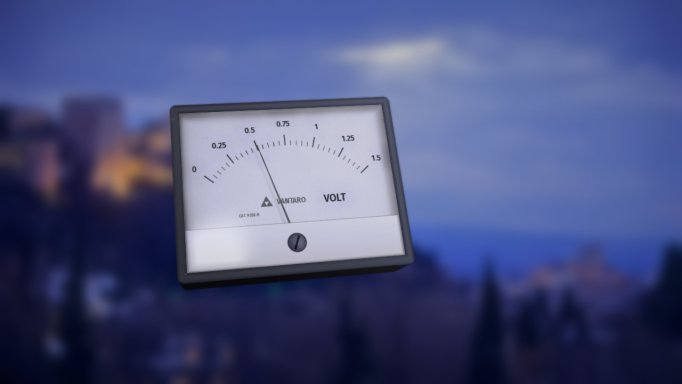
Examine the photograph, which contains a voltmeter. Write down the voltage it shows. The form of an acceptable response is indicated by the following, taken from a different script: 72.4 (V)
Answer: 0.5 (V)
